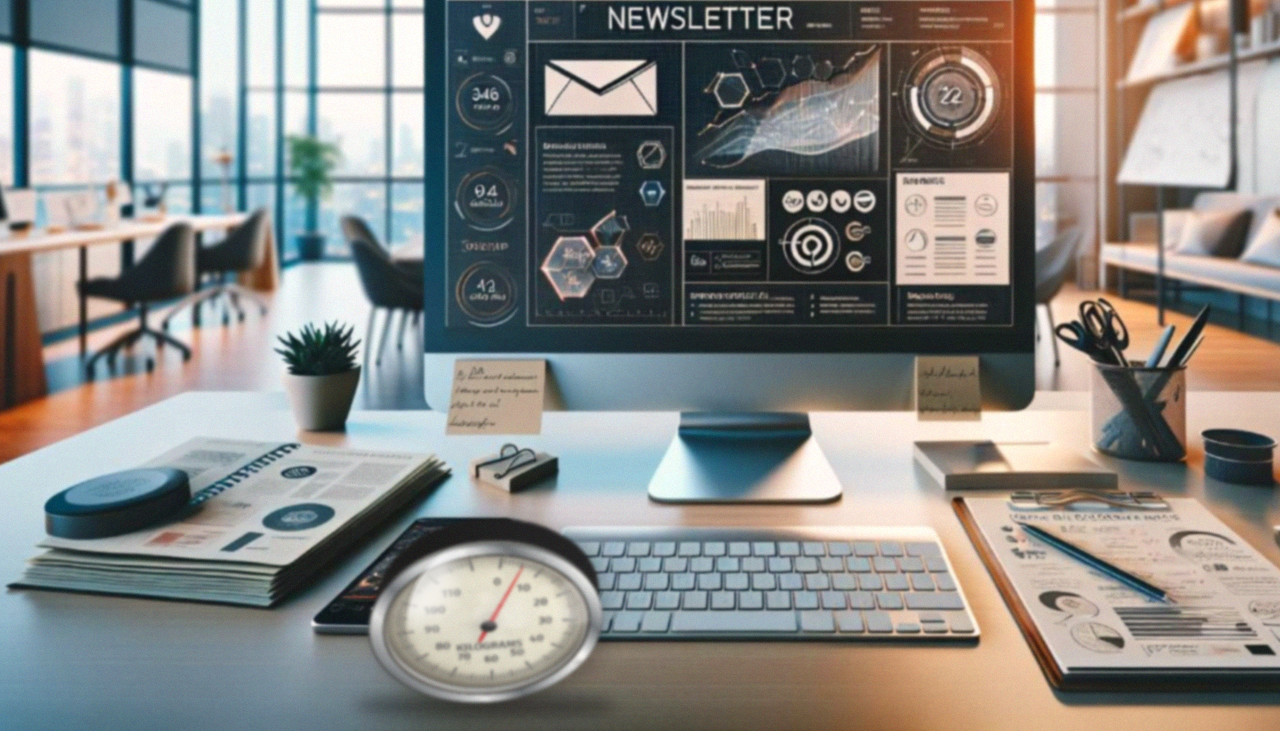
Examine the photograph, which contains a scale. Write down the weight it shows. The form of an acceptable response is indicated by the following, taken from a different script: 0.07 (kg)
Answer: 5 (kg)
